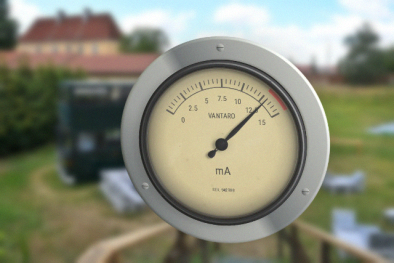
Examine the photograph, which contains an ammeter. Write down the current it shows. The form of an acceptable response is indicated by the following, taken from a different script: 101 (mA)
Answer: 13 (mA)
